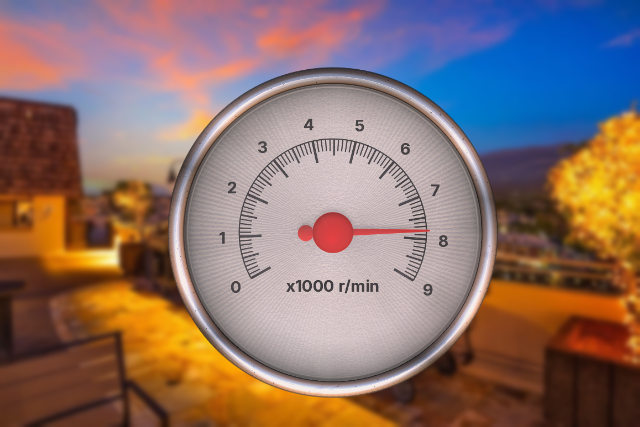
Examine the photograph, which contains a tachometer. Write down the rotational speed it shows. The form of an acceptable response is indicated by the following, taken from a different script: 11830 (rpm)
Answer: 7800 (rpm)
